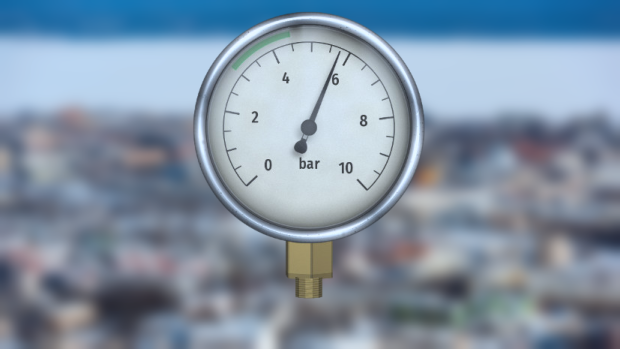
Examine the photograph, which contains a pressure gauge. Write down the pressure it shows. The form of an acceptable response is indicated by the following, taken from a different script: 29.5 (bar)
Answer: 5.75 (bar)
